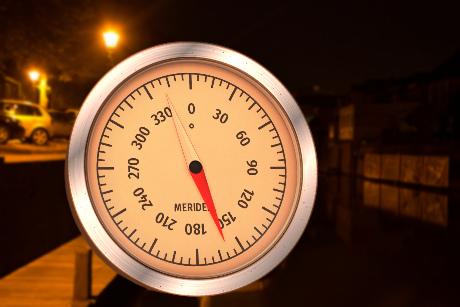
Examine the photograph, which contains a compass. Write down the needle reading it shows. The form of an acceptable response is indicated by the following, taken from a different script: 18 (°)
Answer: 160 (°)
